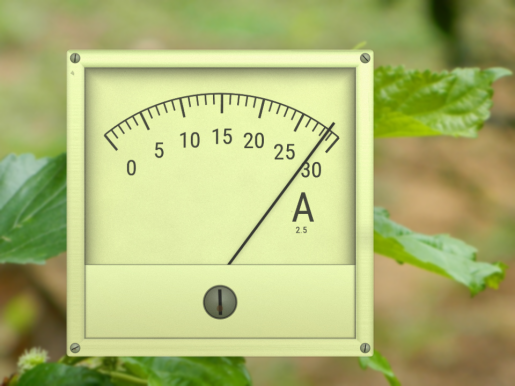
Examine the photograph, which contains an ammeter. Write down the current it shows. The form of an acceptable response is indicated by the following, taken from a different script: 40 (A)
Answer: 28.5 (A)
